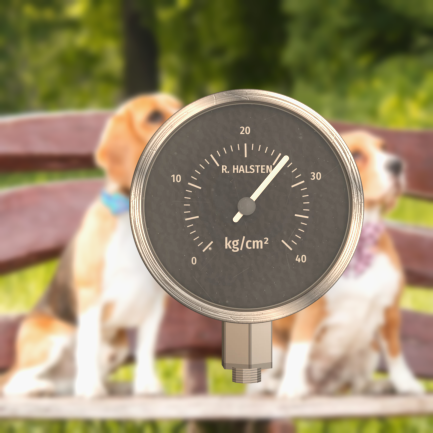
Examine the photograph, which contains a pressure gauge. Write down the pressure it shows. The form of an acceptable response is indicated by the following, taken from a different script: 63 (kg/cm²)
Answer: 26 (kg/cm²)
